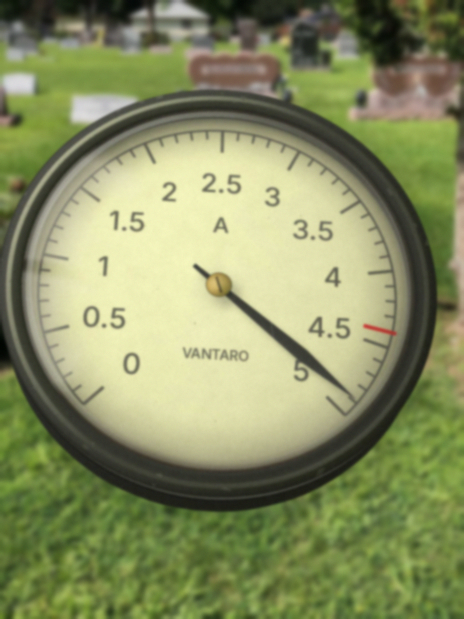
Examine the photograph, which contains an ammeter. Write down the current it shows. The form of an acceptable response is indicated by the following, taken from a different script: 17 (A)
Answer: 4.9 (A)
